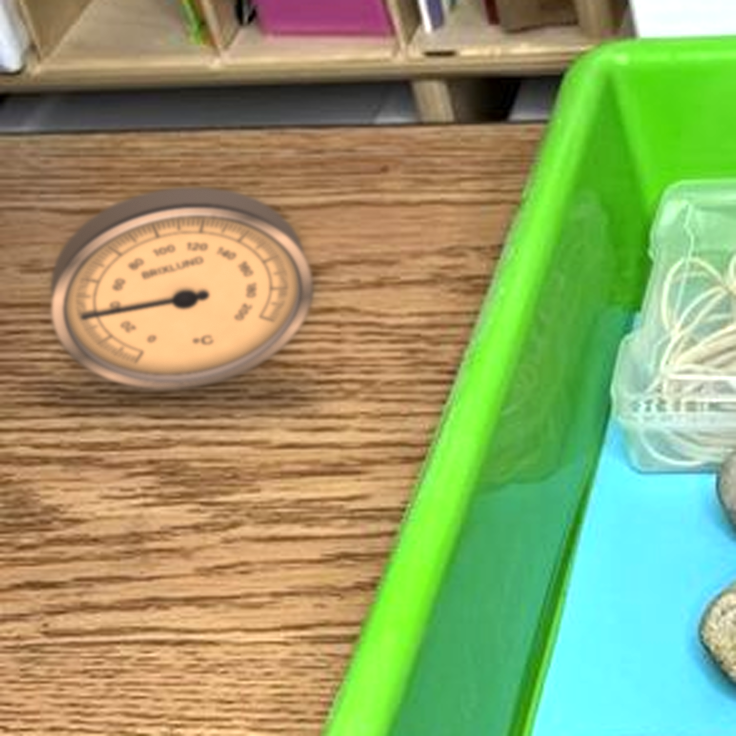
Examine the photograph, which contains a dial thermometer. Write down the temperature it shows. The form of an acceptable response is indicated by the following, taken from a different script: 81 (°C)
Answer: 40 (°C)
